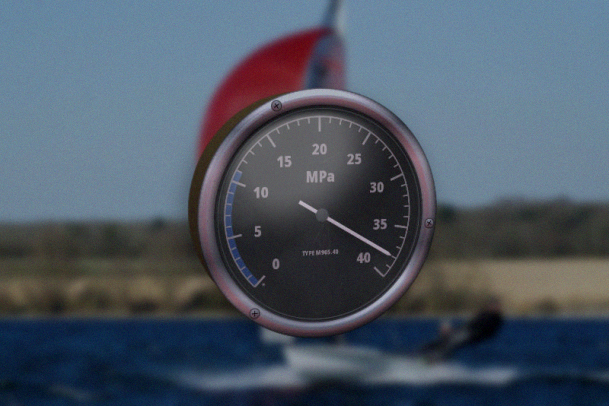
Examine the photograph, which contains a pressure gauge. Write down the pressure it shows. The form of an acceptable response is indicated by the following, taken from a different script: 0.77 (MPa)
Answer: 38 (MPa)
